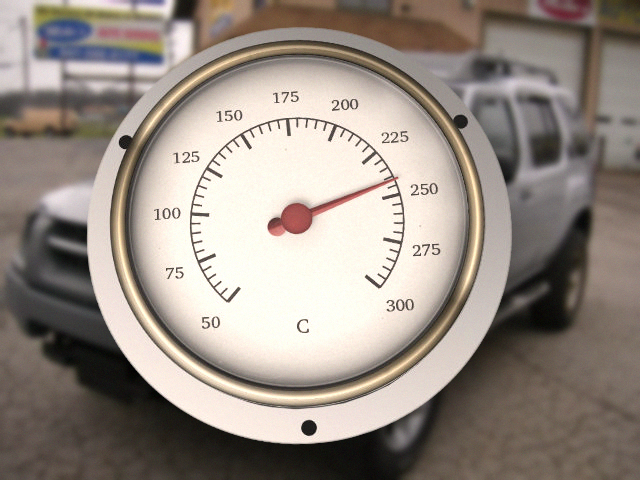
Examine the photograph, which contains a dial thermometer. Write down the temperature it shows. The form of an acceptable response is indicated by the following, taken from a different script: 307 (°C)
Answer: 242.5 (°C)
